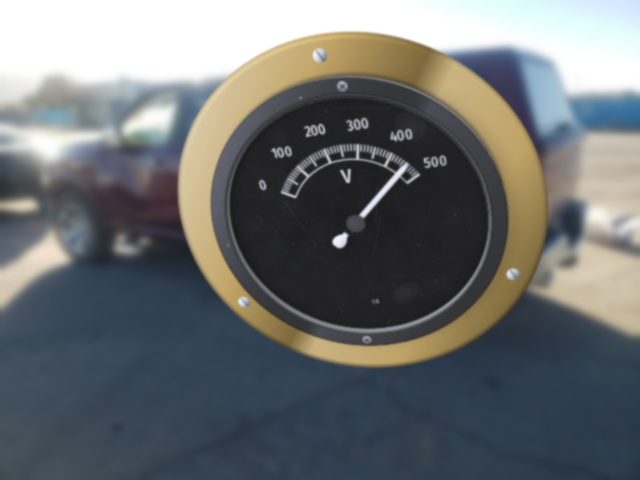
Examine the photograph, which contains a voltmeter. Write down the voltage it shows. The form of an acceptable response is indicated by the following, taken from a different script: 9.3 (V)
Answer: 450 (V)
